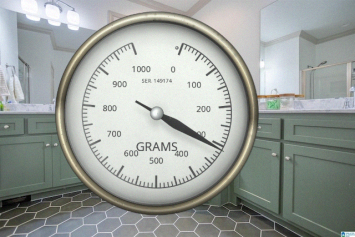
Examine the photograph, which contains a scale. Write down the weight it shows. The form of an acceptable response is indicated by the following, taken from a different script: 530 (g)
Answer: 310 (g)
